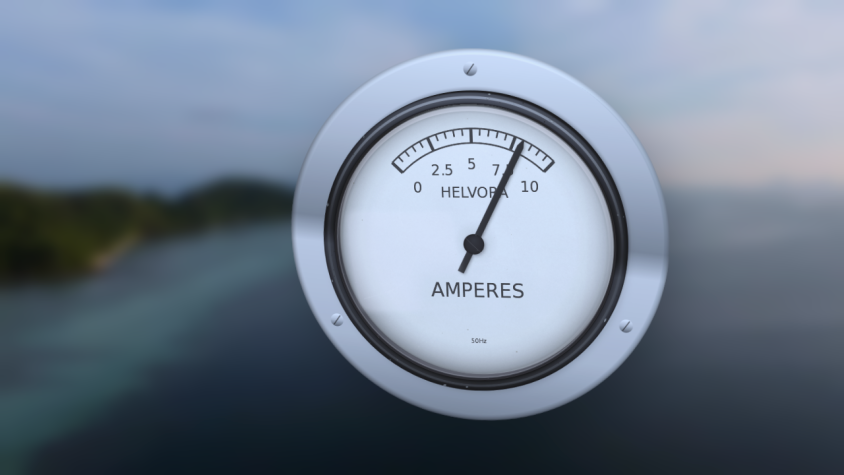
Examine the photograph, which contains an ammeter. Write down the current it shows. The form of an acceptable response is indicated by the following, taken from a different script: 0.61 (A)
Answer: 8 (A)
